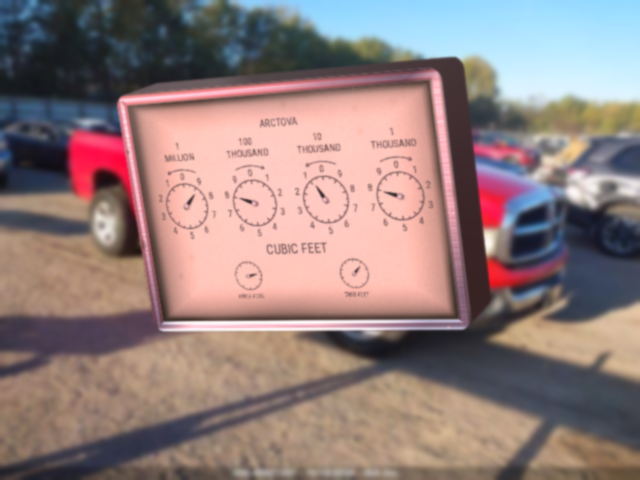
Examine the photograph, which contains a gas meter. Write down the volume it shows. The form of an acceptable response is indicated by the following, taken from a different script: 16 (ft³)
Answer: 880800 (ft³)
